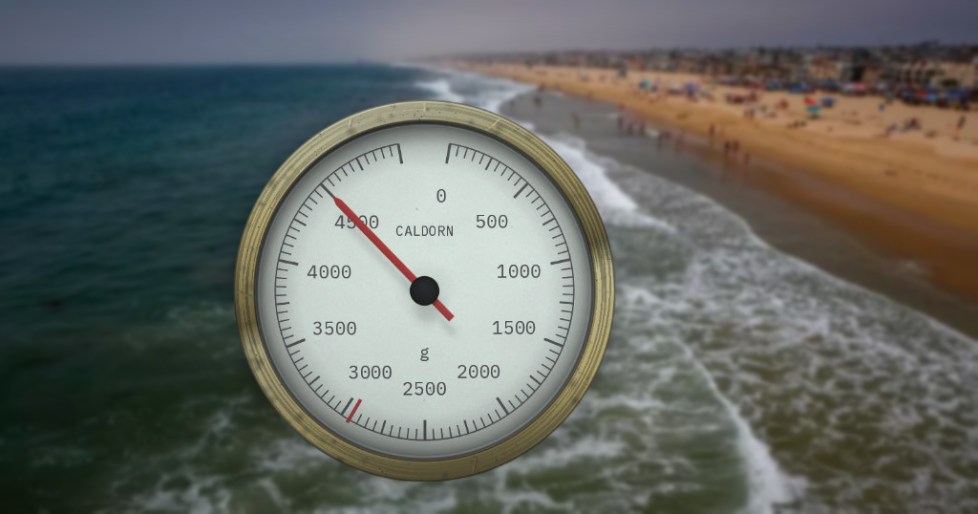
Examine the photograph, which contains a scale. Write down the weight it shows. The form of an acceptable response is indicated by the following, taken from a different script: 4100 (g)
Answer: 4500 (g)
